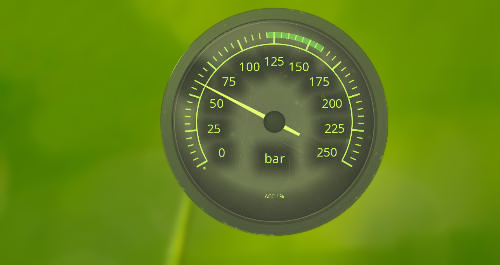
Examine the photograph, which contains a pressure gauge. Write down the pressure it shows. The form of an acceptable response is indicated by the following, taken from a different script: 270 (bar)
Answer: 60 (bar)
